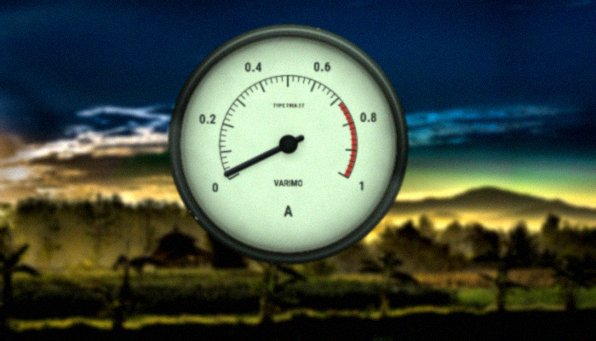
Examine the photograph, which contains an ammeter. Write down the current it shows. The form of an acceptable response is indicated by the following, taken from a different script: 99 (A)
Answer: 0.02 (A)
